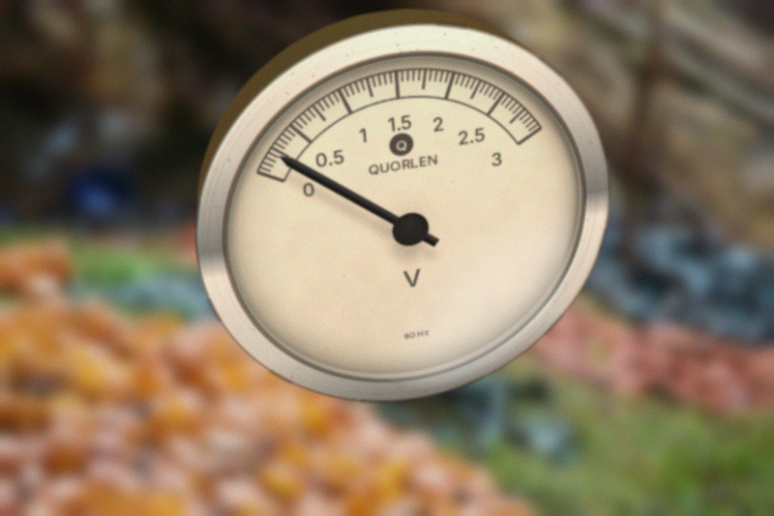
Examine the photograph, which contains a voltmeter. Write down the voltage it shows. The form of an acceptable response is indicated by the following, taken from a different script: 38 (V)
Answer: 0.25 (V)
